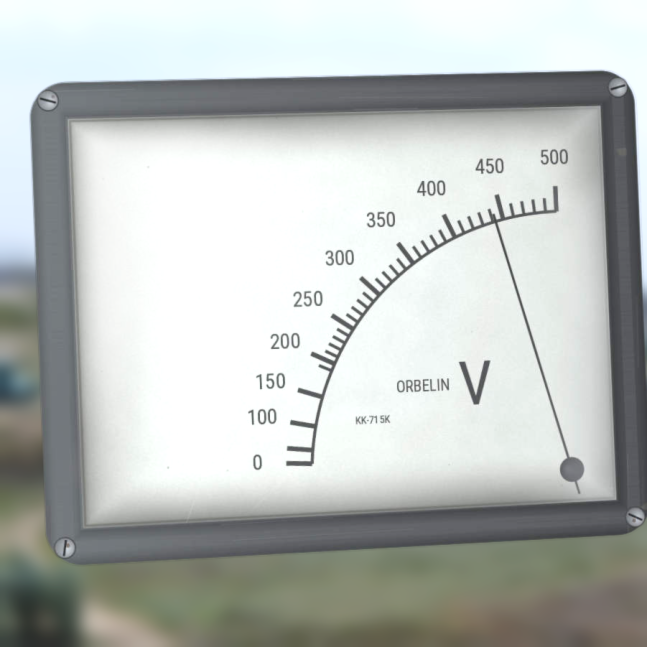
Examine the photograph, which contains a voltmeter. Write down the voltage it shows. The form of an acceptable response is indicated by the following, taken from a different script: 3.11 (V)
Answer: 440 (V)
